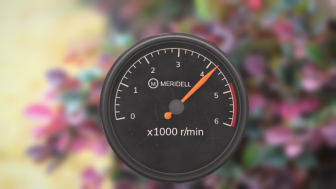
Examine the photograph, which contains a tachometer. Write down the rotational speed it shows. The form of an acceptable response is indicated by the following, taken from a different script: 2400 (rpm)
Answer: 4200 (rpm)
